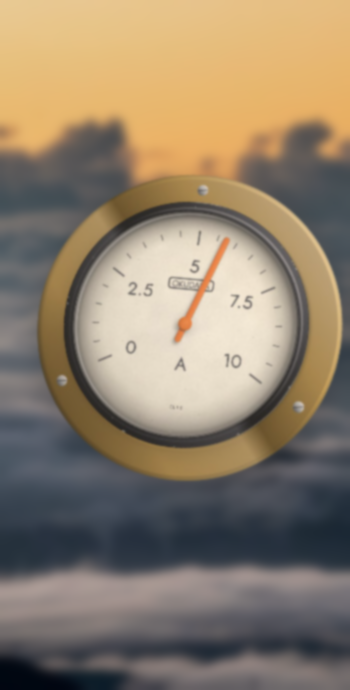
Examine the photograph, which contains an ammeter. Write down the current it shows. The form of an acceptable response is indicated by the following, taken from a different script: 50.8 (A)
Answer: 5.75 (A)
